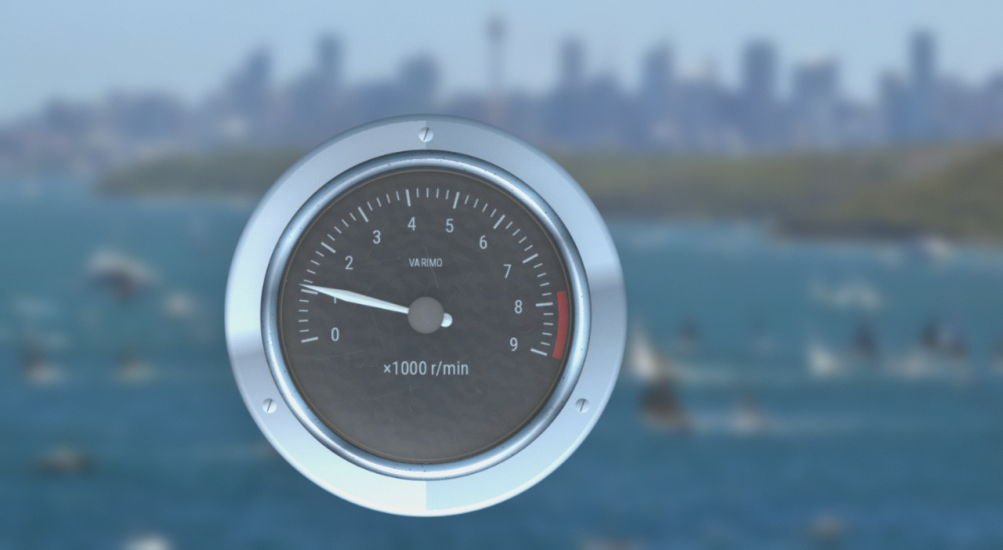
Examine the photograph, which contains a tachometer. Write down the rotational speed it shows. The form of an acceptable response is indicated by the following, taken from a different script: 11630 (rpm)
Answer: 1100 (rpm)
